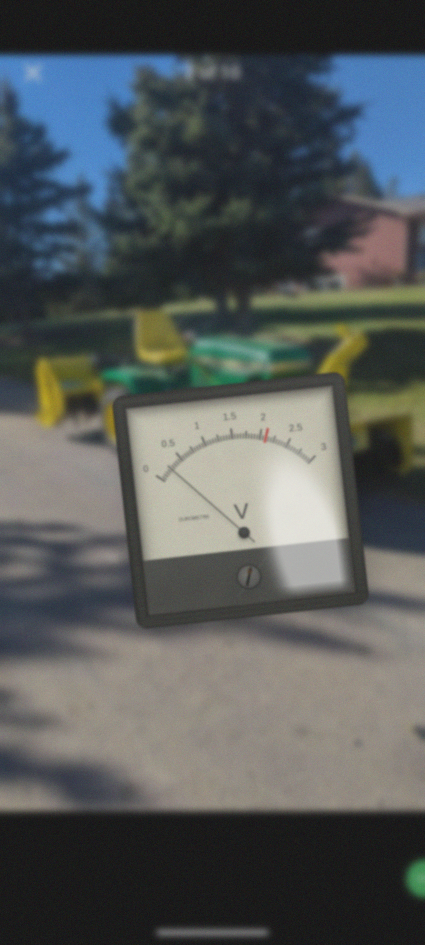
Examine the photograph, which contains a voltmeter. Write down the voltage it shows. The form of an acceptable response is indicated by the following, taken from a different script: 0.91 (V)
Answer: 0.25 (V)
